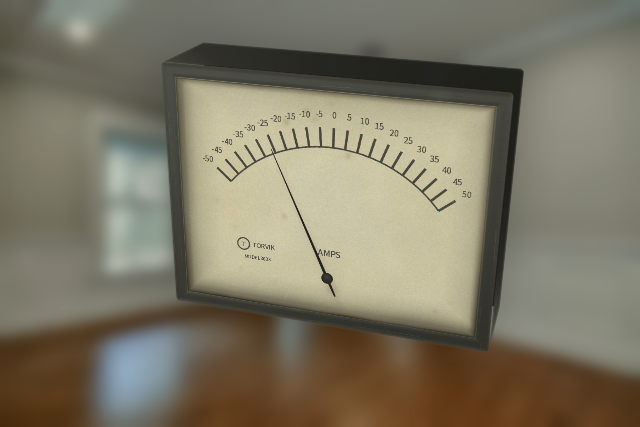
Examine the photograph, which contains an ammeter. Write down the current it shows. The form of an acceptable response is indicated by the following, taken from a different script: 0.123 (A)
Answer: -25 (A)
